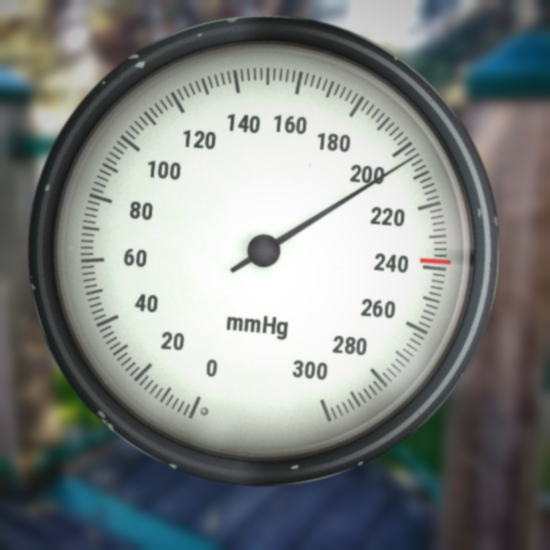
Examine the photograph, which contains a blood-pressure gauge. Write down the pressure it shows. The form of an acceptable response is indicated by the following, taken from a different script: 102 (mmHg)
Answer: 204 (mmHg)
